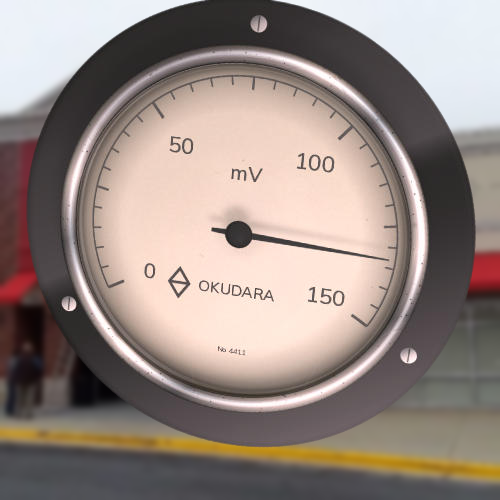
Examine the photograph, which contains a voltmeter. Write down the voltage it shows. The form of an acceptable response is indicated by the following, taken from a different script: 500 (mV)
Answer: 132.5 (mV)
